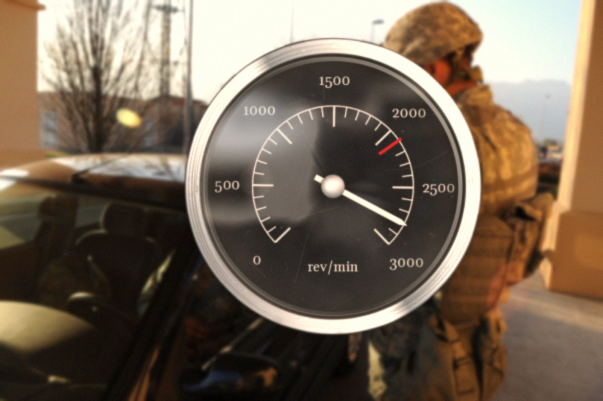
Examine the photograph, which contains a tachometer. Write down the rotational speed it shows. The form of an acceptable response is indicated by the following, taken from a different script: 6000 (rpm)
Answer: 2800 (rpm)
